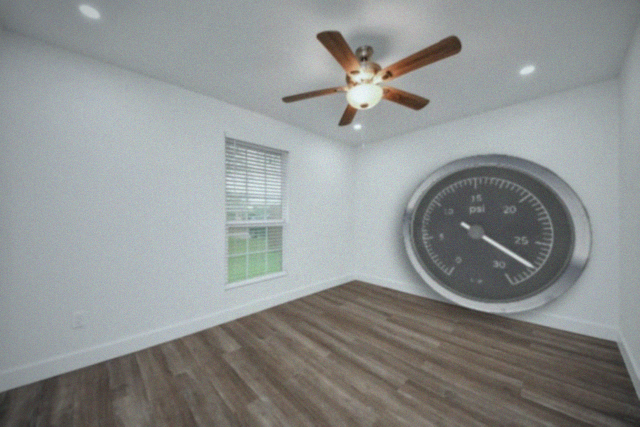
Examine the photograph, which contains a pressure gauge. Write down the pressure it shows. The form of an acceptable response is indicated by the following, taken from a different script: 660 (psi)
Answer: 27.5 (psi)
